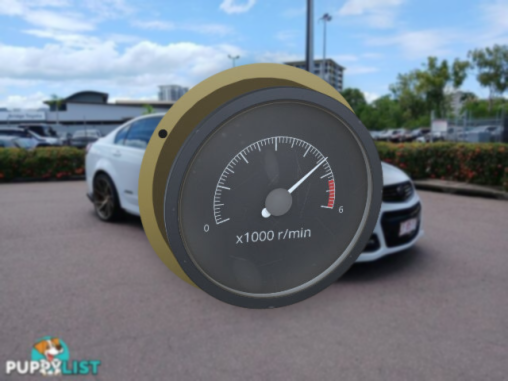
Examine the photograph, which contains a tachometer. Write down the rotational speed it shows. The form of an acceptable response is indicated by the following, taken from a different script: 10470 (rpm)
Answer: 4500 (rpm)
